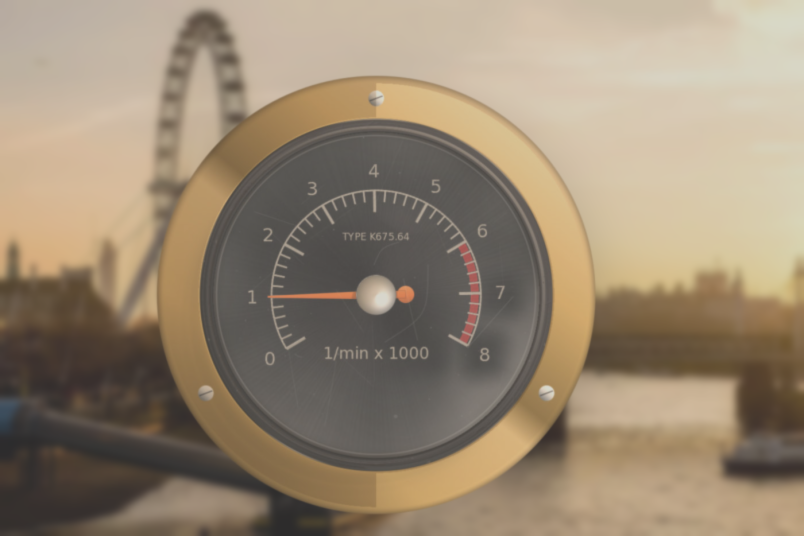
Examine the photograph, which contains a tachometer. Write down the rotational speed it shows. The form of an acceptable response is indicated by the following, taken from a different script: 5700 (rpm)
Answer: 1000 (rpm)
